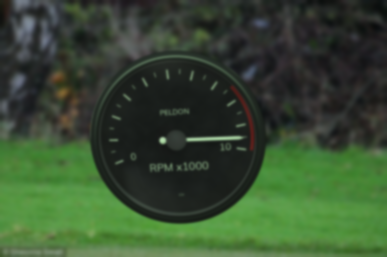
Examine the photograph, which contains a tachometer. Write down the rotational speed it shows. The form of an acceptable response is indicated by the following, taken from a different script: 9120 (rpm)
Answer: 9500 (rpm)
